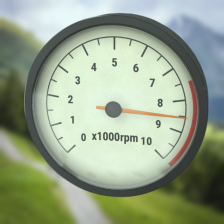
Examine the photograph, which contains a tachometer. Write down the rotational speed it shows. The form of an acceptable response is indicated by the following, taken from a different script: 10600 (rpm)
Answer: 8500 (rpm)
